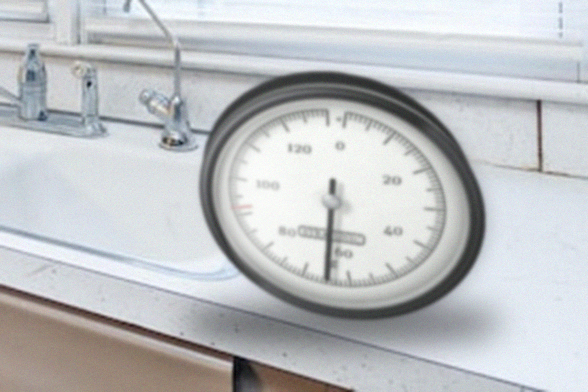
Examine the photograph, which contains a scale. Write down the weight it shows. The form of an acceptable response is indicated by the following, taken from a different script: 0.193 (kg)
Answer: 65 (kg)
